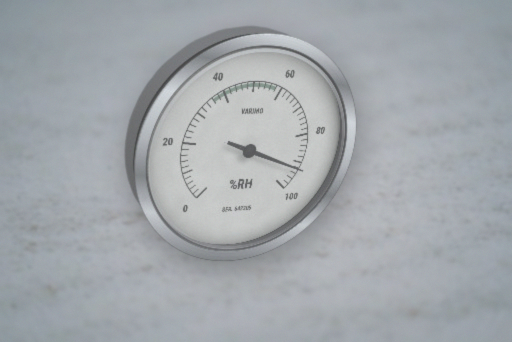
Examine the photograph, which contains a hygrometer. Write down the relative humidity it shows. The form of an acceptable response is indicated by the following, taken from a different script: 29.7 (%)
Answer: 92 (%)
